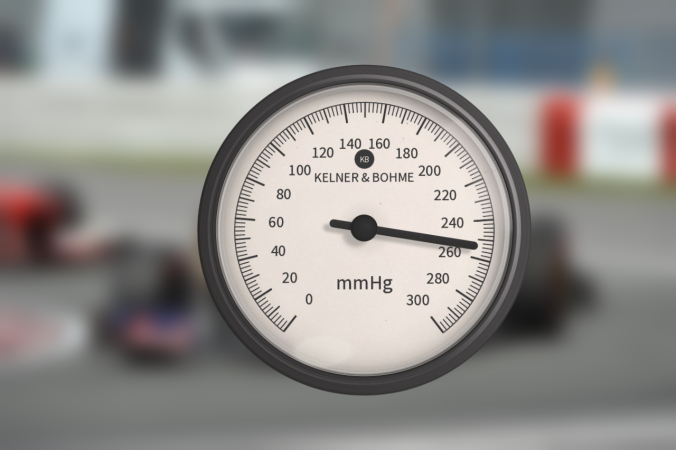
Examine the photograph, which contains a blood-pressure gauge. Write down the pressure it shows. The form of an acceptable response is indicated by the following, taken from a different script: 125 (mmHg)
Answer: 254 (mmHg)
